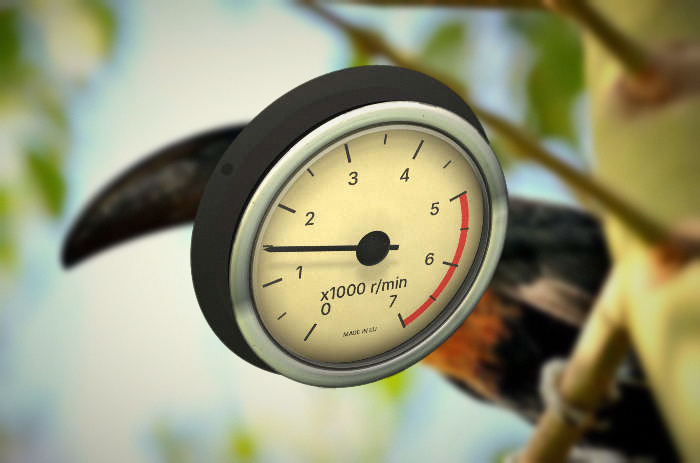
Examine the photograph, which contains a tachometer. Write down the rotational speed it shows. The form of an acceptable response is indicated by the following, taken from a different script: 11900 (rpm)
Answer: 1500 (rpm)
